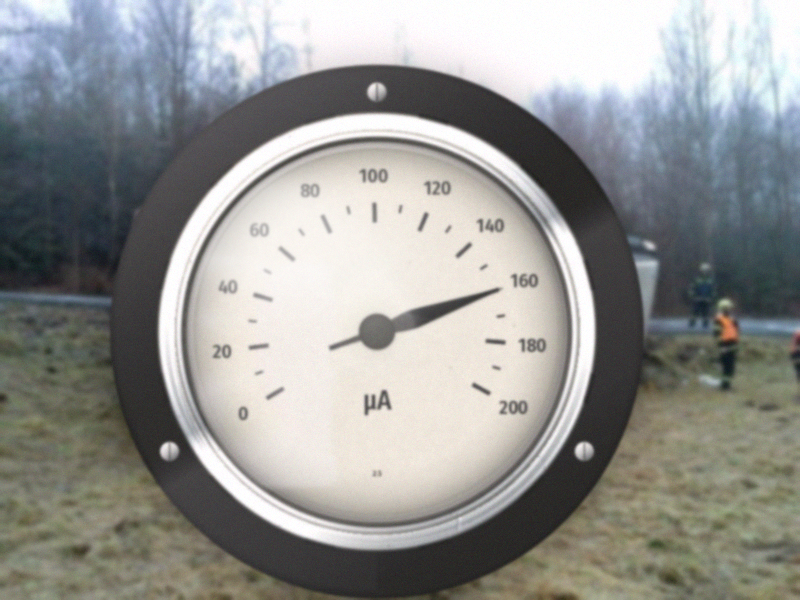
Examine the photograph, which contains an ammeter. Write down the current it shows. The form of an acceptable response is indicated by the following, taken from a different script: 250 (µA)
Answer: 160 (µA)
